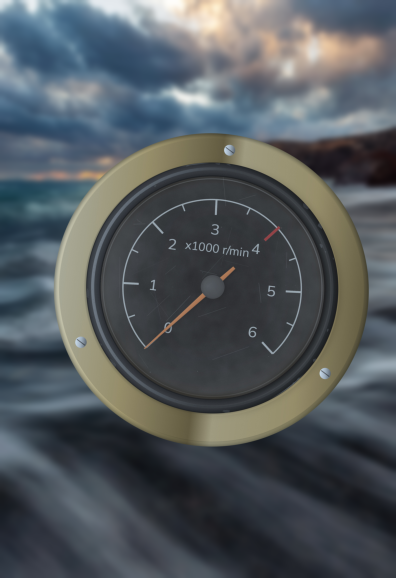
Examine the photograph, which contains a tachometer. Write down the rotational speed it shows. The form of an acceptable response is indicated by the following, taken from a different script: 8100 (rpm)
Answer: 0 (rpm)
